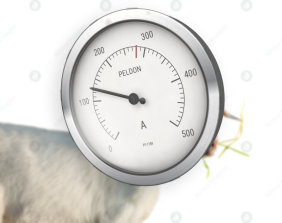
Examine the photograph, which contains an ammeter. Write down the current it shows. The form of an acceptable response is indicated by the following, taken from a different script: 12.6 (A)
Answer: 130 (A)
